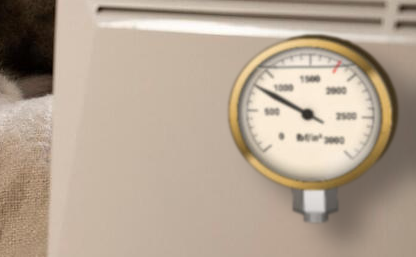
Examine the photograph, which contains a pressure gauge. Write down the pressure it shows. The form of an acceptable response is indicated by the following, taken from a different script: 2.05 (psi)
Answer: 800 (psi)
